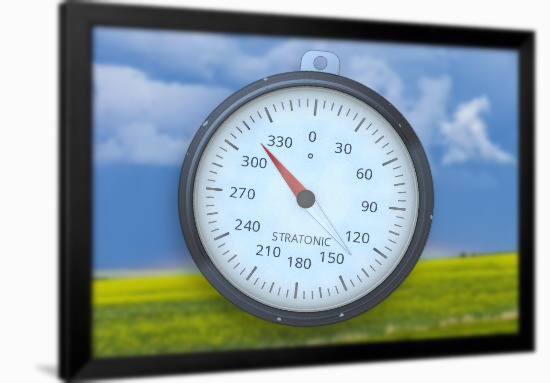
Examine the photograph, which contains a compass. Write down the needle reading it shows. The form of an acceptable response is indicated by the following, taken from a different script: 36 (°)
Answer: 315 (°)
